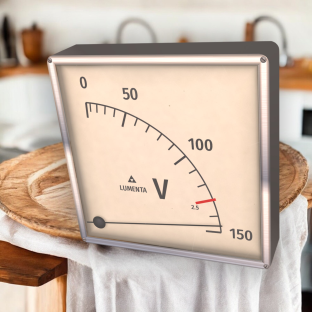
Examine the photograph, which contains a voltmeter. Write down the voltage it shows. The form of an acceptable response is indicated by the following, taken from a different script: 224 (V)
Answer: 145 (V)
